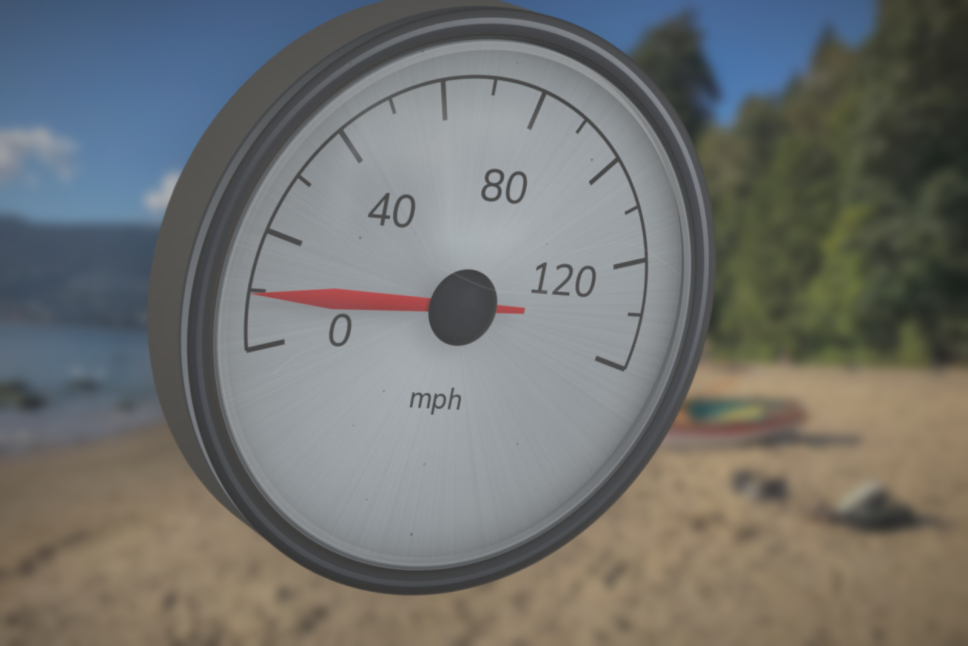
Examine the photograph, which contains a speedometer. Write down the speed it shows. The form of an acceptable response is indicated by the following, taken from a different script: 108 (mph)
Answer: 10 (mph)
